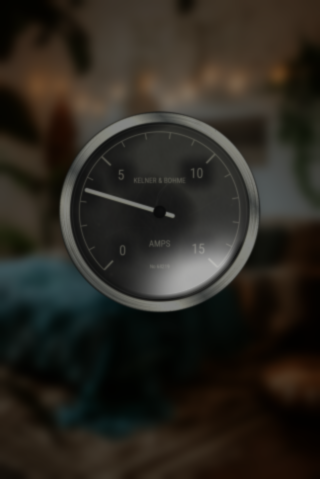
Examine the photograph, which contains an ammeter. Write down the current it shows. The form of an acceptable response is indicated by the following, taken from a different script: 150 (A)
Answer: 3.5 (A)
